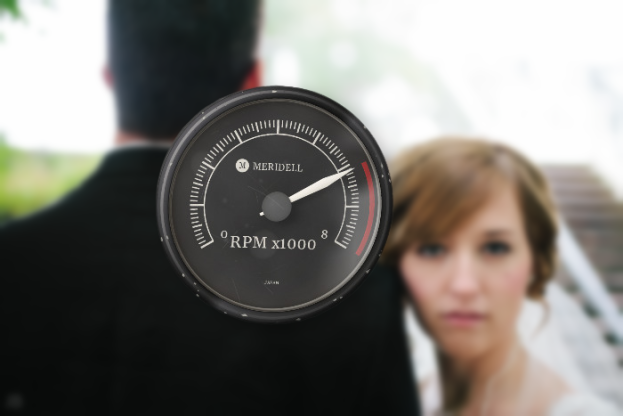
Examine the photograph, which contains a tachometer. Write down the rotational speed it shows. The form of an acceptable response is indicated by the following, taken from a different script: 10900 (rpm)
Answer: 6100 (rpm)
